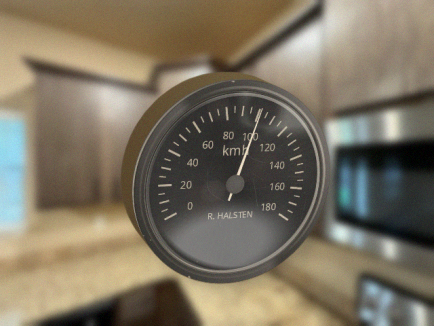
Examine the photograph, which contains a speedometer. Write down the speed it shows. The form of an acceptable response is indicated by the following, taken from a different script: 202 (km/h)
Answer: 100 (km/h)
